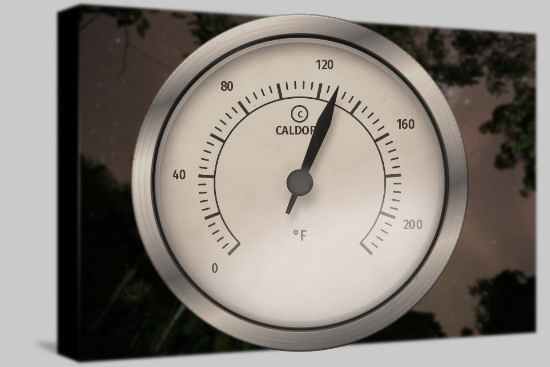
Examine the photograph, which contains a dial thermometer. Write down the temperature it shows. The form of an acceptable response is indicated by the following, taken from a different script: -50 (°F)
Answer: 128 (°F)
